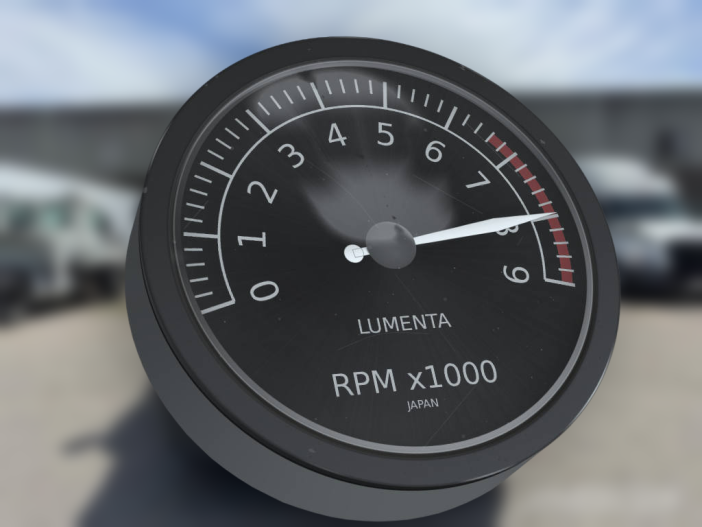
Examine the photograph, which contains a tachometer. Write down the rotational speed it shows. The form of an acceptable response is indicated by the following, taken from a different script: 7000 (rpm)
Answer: 8000 (rpm)
